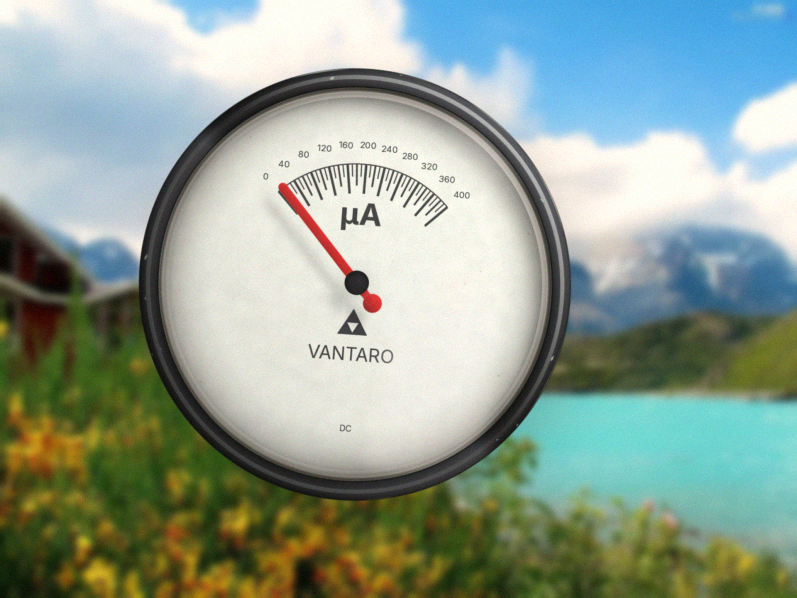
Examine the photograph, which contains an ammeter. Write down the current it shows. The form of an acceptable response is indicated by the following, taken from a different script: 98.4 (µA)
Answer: 10 (µA)
